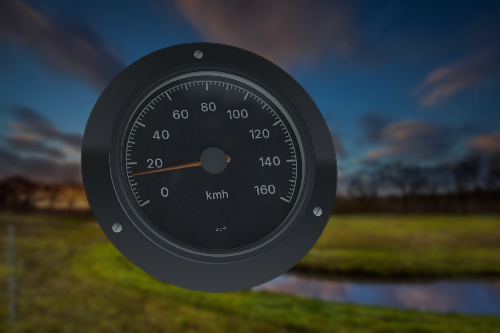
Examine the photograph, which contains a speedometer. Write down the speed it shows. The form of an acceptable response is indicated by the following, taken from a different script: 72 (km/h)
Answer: 14 (km/h)
